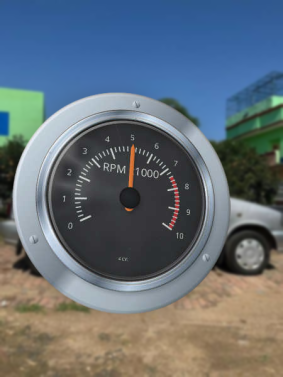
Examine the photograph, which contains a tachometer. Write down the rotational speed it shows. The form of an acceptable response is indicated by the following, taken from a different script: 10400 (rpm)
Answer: 5000 (rpm)
